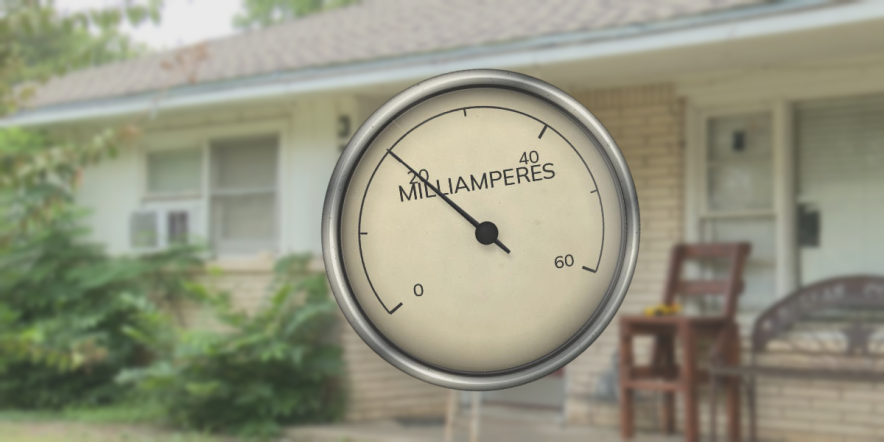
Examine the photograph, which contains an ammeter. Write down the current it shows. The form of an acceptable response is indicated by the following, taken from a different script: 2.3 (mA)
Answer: 20 (mA)
